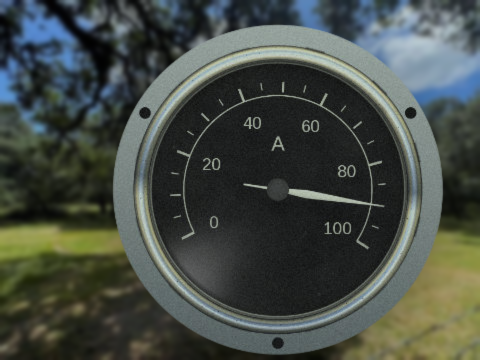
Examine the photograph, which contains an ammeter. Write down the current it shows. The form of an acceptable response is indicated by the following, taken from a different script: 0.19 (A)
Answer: 90 (A)
